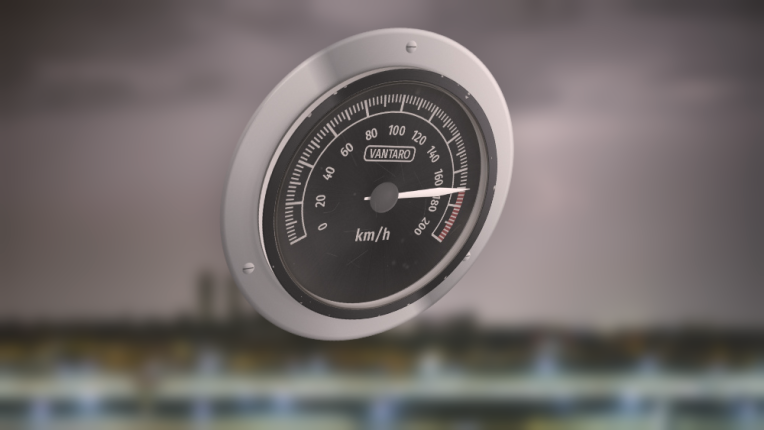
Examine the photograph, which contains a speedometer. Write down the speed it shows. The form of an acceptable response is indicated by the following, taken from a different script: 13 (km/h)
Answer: 170 (km/h)
